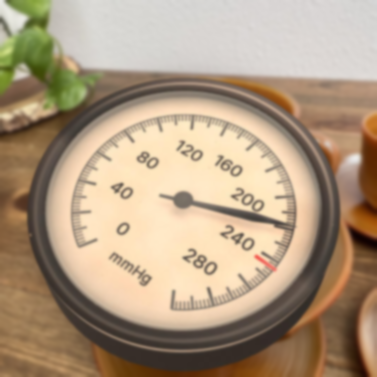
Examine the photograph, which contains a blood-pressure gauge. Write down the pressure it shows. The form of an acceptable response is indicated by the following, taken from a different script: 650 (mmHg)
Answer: 220 (mmHg)
